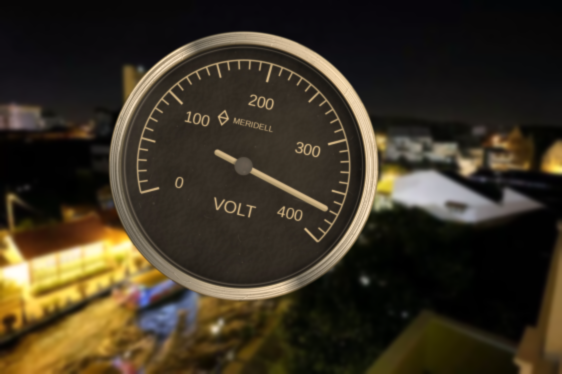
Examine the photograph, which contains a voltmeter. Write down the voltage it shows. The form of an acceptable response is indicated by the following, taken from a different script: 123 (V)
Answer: 370 (V)
